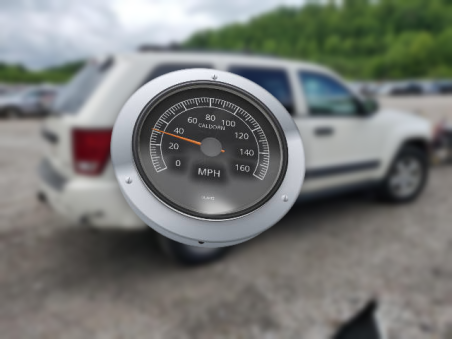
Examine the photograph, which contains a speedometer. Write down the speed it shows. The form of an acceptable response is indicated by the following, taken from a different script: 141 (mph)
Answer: 30 (mph)
